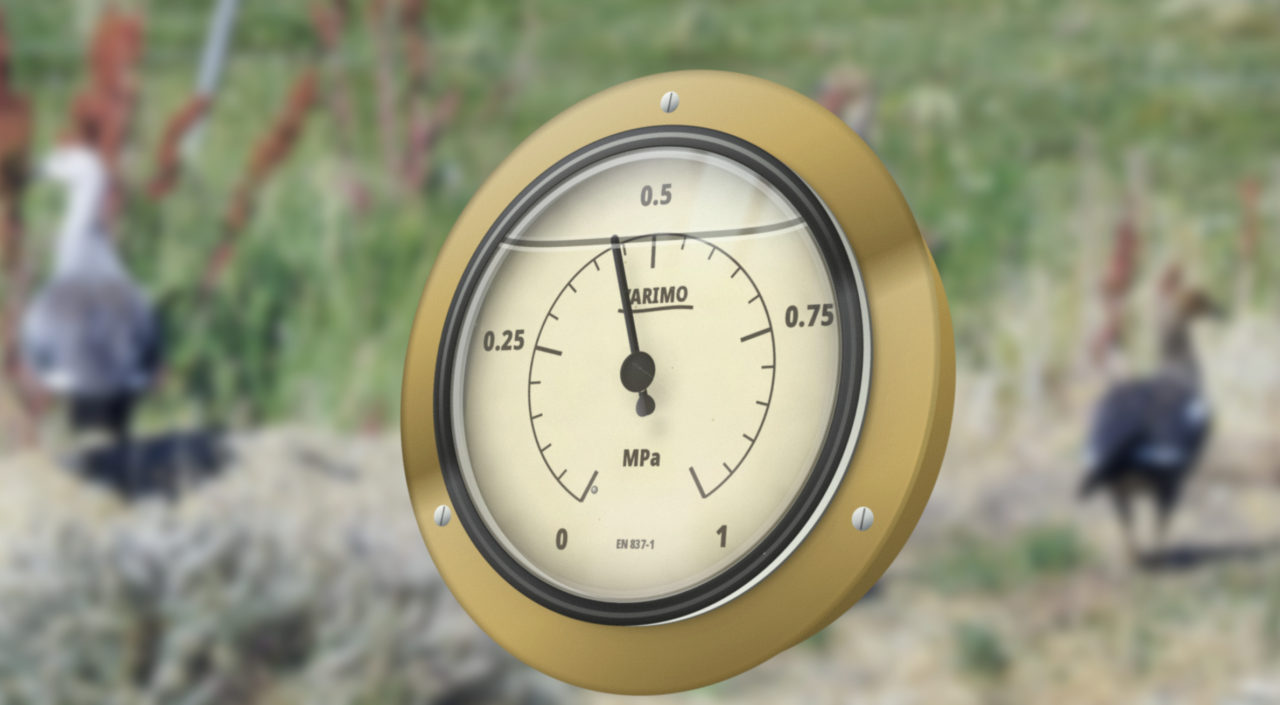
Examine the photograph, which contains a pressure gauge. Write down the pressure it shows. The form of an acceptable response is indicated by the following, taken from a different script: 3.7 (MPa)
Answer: 0.45 (MPa)
